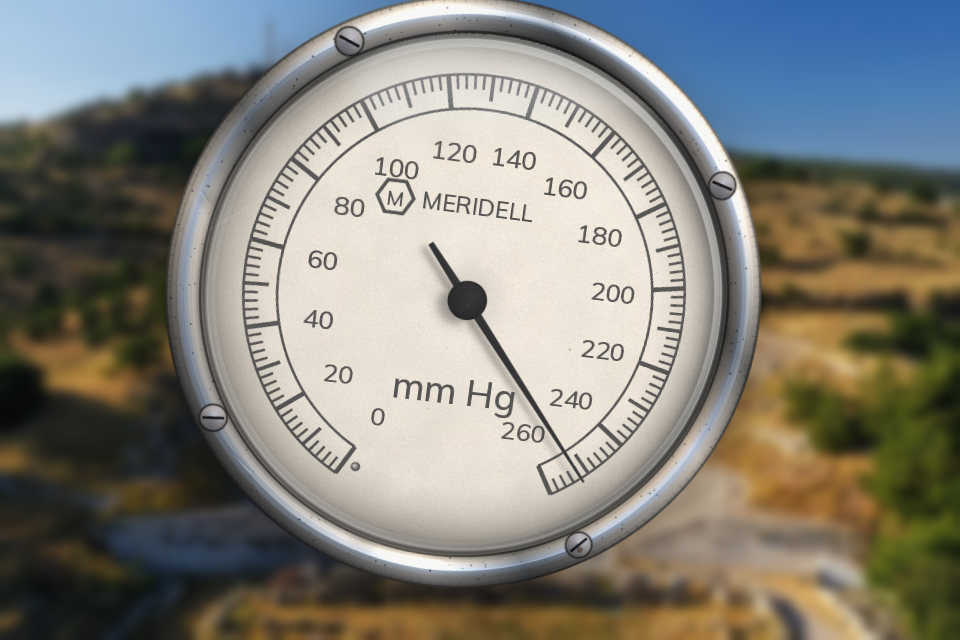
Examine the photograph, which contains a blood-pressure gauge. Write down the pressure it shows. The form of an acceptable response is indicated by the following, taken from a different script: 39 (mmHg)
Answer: 252 (mmHg)
